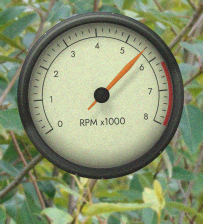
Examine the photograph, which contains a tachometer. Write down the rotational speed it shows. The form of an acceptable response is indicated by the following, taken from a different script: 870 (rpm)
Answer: 5600 (rpm)
